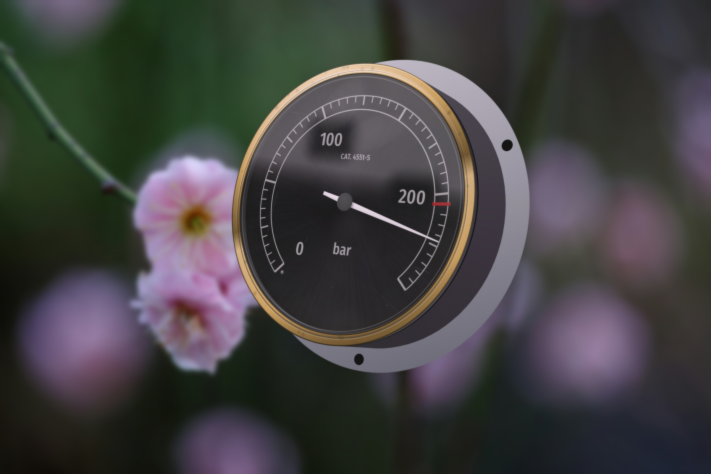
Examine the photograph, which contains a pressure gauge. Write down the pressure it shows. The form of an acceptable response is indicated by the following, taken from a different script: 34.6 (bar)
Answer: 222.5 (bar)
